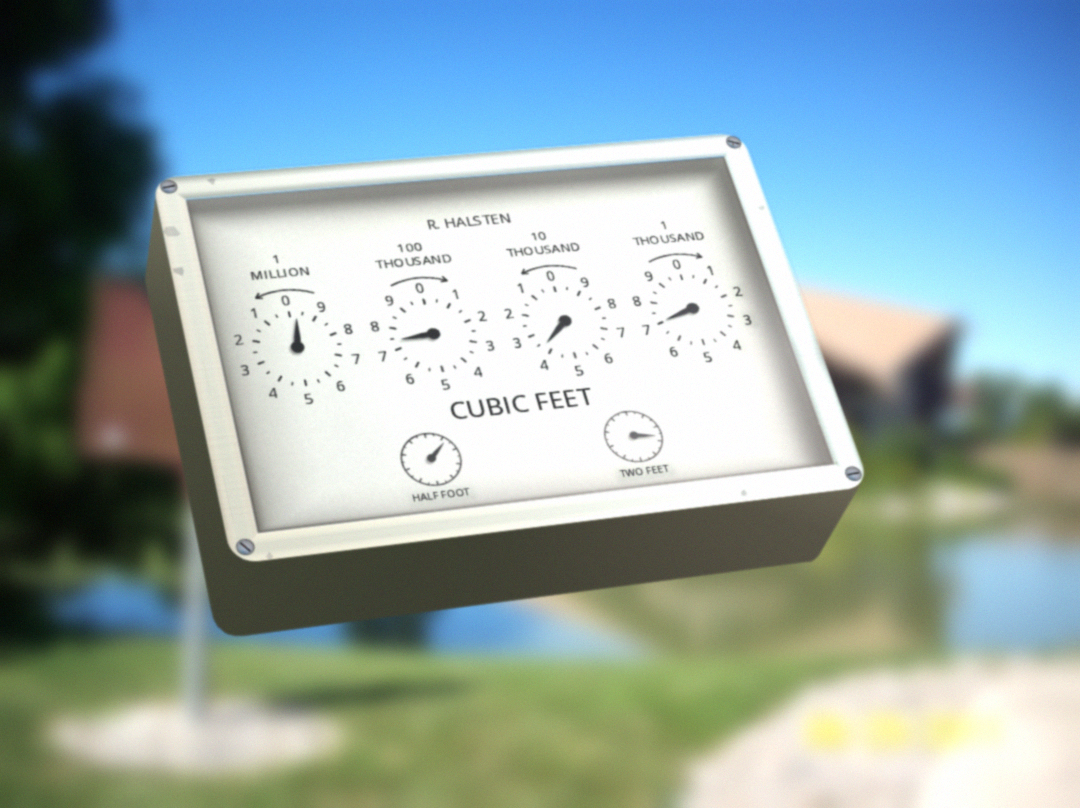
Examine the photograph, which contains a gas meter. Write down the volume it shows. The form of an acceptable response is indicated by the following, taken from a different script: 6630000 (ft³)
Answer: 973700 (ft³)
